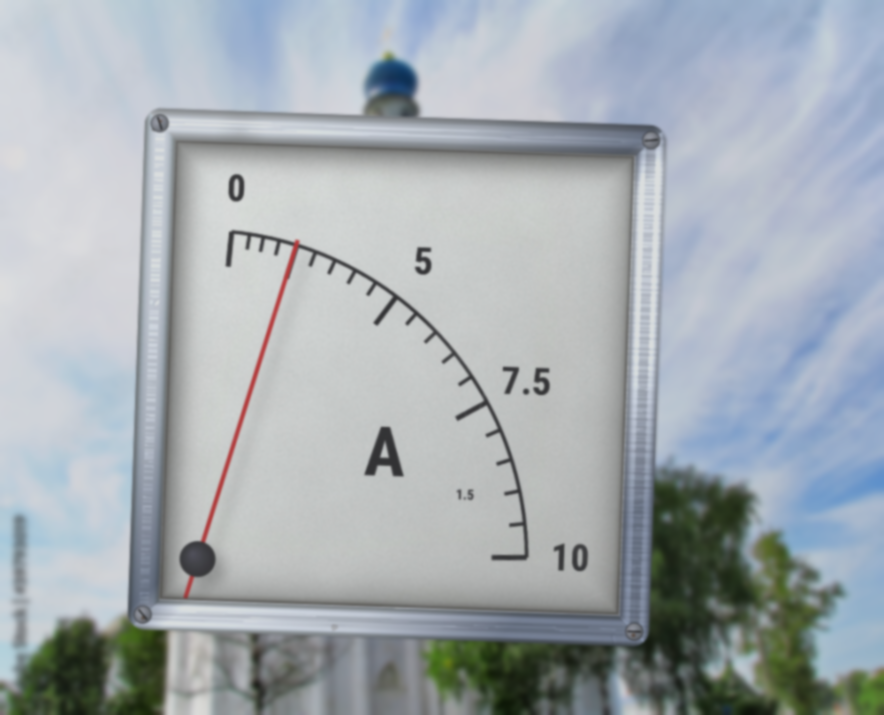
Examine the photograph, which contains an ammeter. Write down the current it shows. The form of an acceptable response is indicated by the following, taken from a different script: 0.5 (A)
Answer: 2.5 (A)
